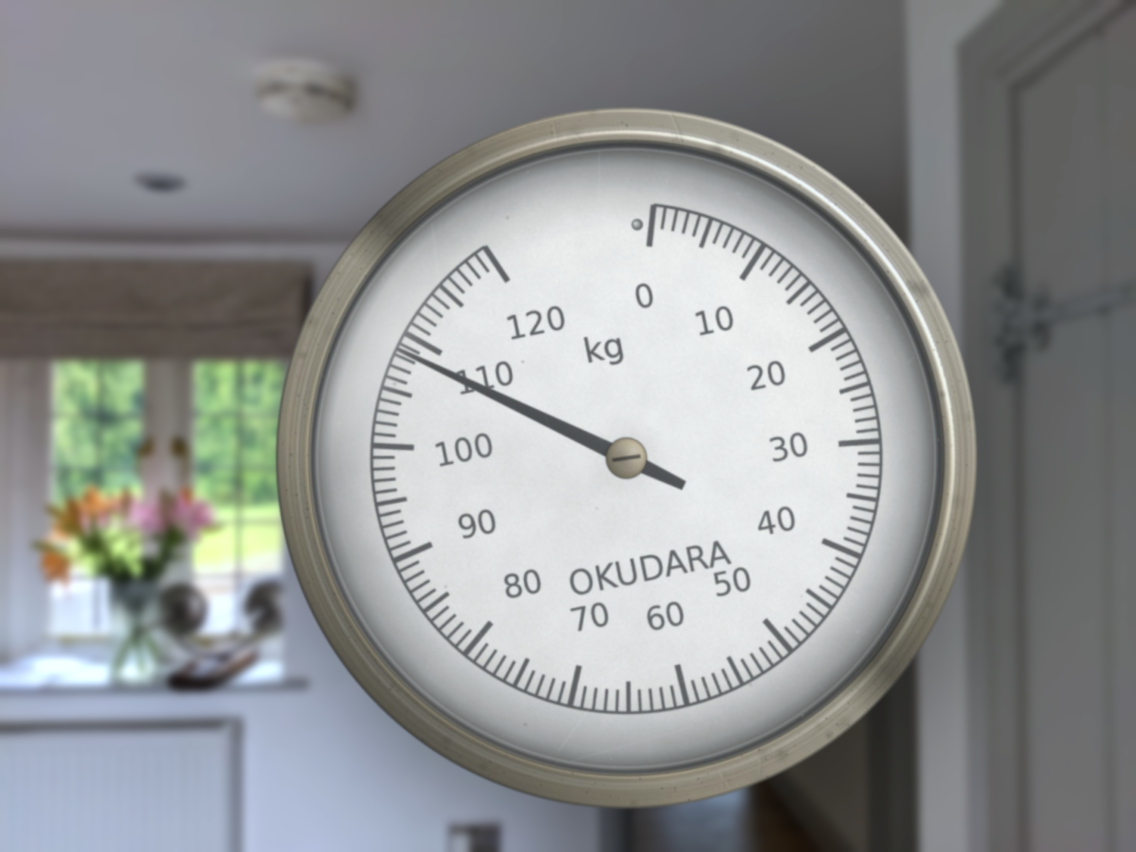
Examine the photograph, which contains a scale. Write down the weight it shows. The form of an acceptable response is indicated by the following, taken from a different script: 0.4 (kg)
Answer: 108.5 (kg)
